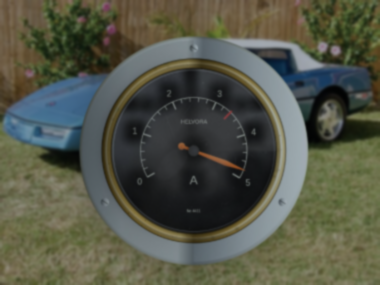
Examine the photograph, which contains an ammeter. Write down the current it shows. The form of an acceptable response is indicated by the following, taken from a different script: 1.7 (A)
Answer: 4.8 (A)
